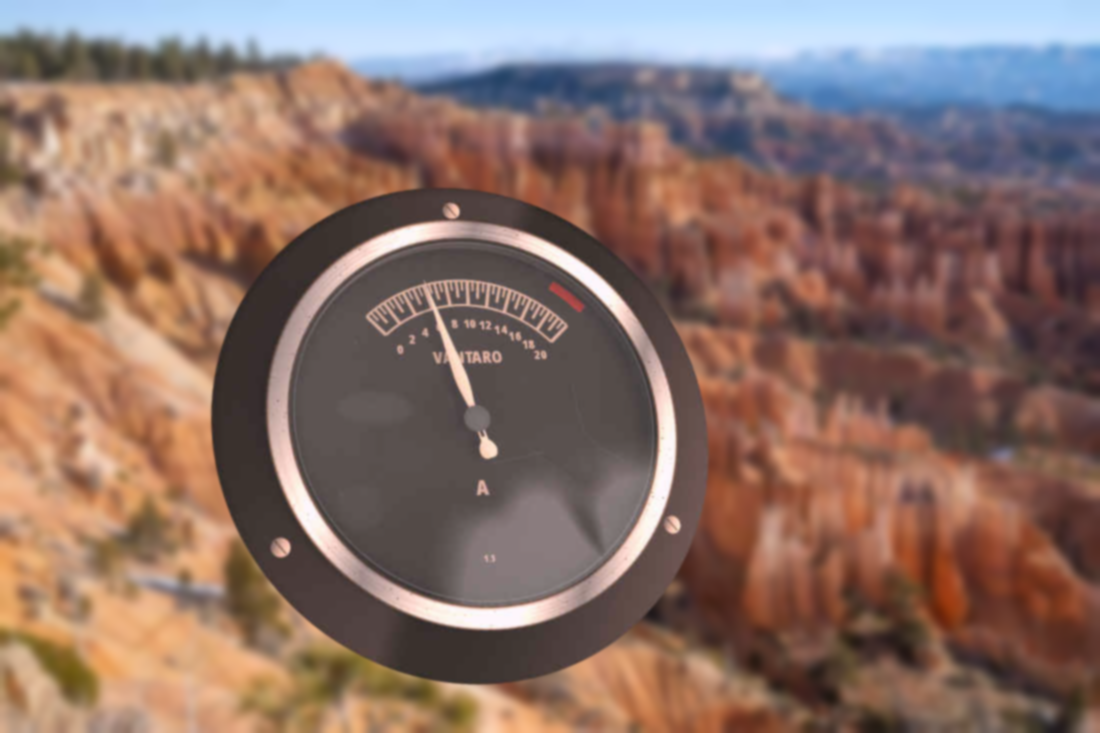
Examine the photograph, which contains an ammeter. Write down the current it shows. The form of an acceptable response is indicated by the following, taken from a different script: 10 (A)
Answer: 6 (A)
